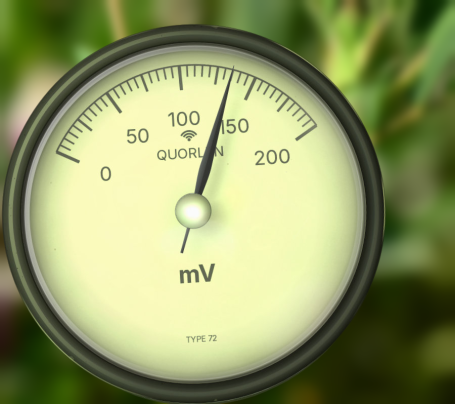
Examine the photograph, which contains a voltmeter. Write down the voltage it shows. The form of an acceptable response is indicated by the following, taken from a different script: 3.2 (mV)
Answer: 135 (mV)
